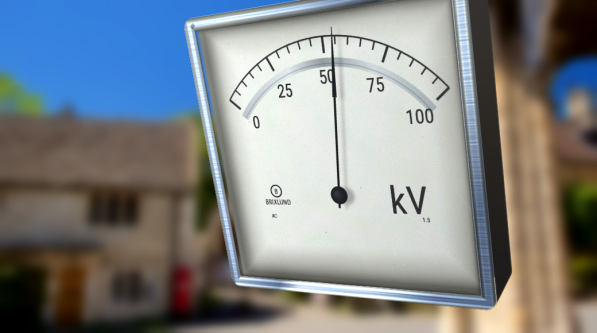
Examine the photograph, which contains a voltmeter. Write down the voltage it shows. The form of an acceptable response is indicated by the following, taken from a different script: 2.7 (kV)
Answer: 55 (kV)
